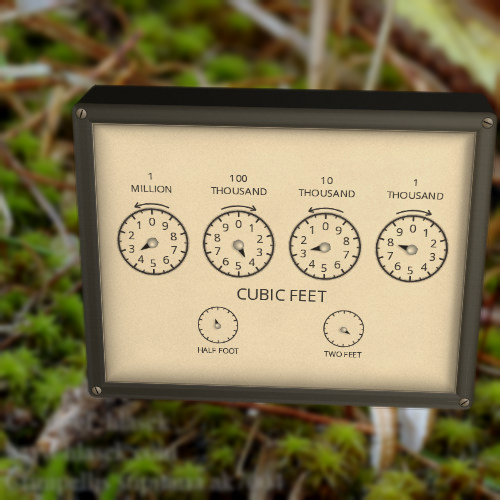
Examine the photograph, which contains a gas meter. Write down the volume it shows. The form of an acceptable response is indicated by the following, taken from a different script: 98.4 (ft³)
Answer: 342800 (ft³)
